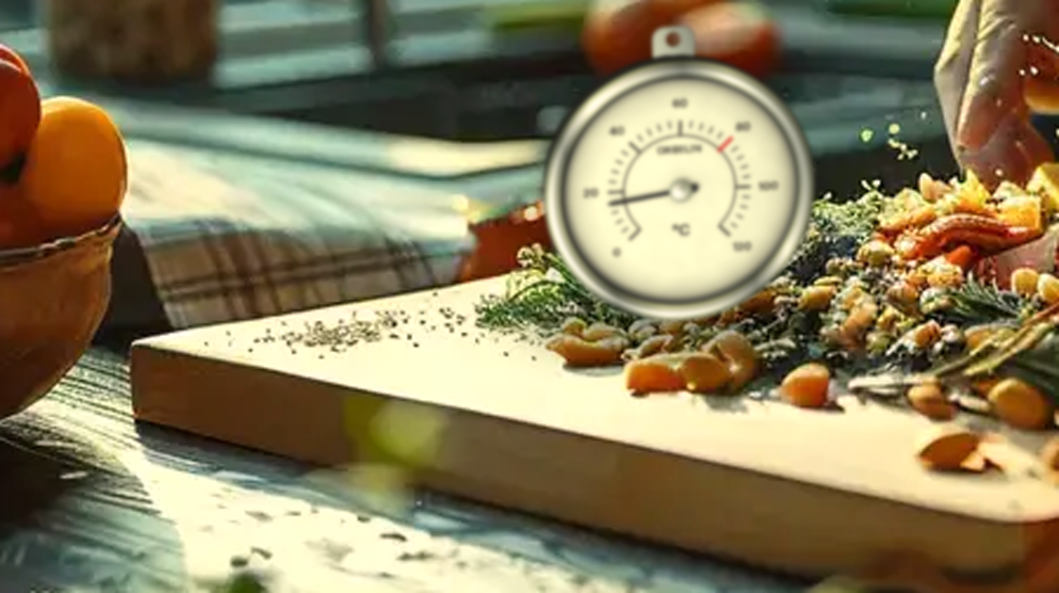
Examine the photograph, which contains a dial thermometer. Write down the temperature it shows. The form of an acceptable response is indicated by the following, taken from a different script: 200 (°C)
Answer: 16 (°C)
